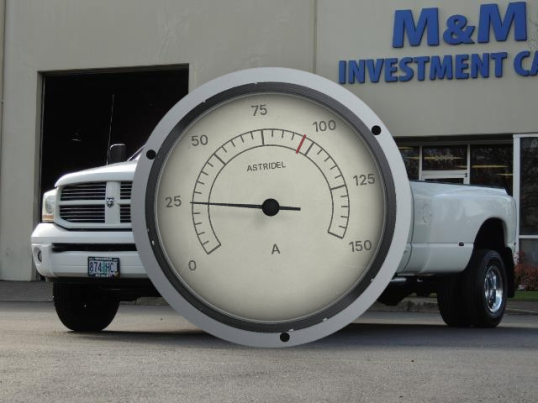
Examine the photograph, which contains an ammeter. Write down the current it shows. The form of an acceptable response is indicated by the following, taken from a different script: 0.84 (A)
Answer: 25 (A)
